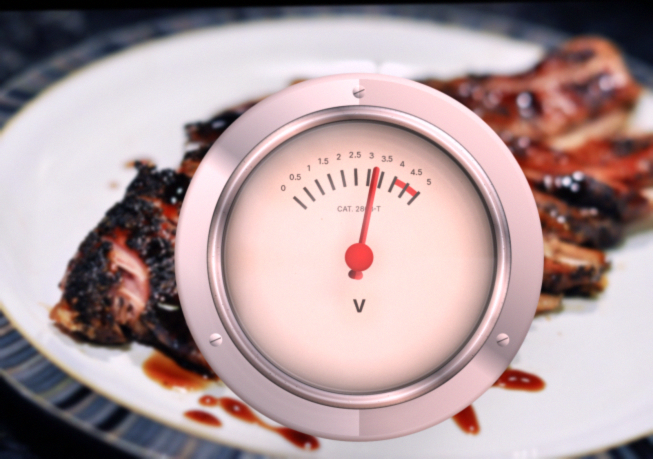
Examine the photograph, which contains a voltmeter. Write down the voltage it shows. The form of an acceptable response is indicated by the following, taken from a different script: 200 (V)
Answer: 3.25 (V)
